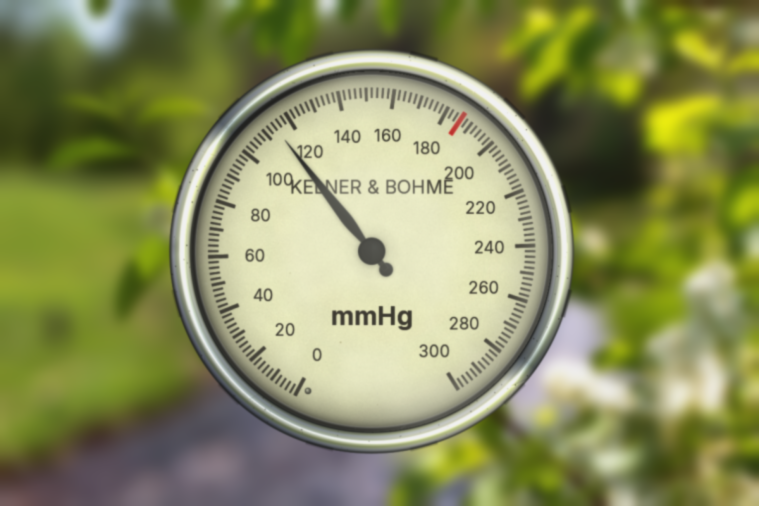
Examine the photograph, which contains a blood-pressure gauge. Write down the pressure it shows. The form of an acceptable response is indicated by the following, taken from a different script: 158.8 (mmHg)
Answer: 114 (mmHg)
